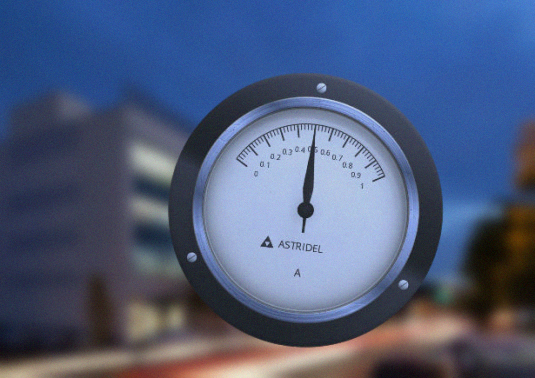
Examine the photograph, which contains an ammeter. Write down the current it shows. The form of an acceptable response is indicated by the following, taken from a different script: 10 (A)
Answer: 0.5 (A)
